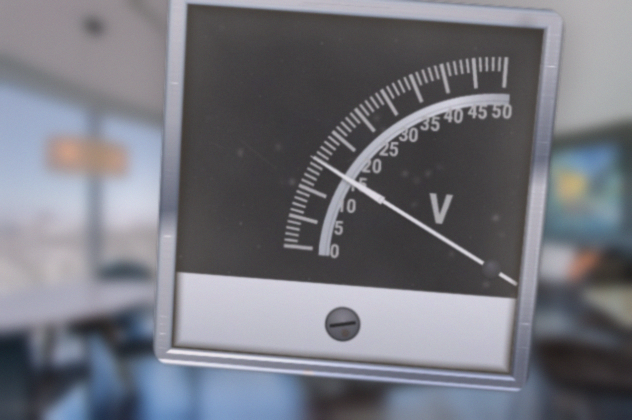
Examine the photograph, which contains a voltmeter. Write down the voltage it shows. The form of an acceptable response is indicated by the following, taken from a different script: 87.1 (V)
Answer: 15 (V)
